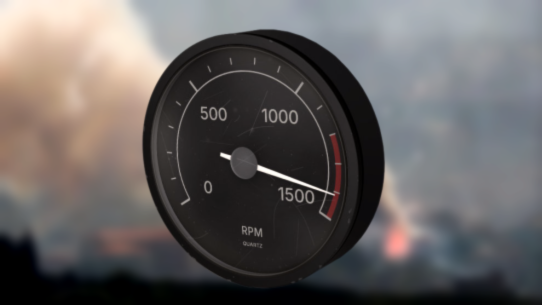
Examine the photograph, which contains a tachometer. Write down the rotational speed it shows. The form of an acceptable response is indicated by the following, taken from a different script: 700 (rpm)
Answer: 1400 (rpm)
